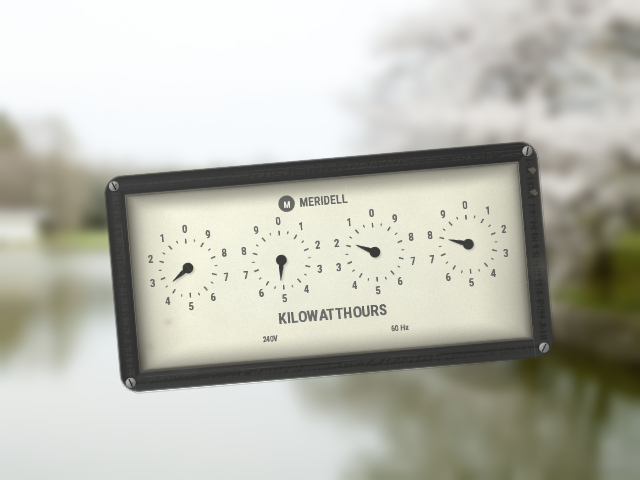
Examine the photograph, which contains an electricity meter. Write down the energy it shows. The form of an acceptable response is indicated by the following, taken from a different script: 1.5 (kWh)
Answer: 3518 (kWh)
